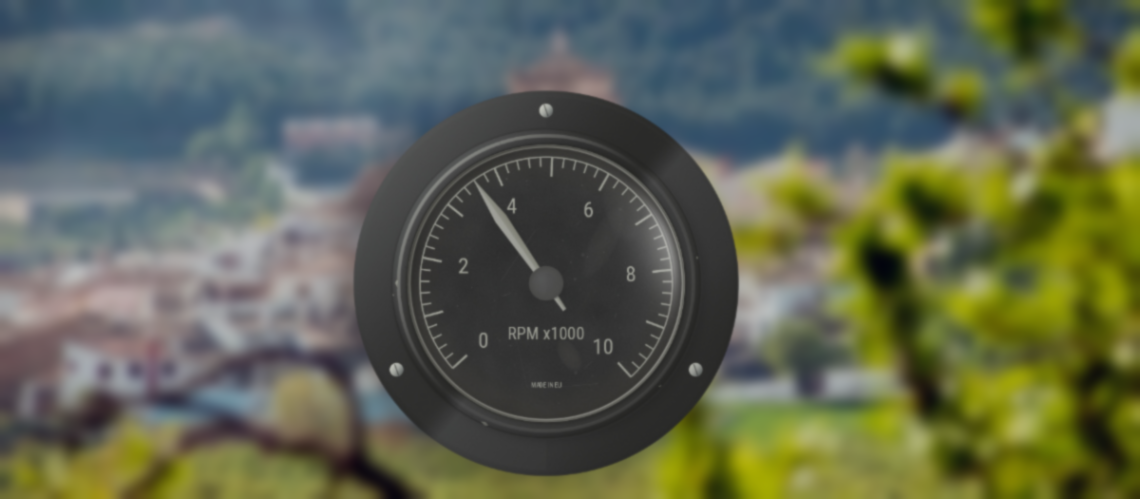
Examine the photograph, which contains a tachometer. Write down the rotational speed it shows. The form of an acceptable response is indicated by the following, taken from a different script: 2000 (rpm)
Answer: 3600 (rpm)
